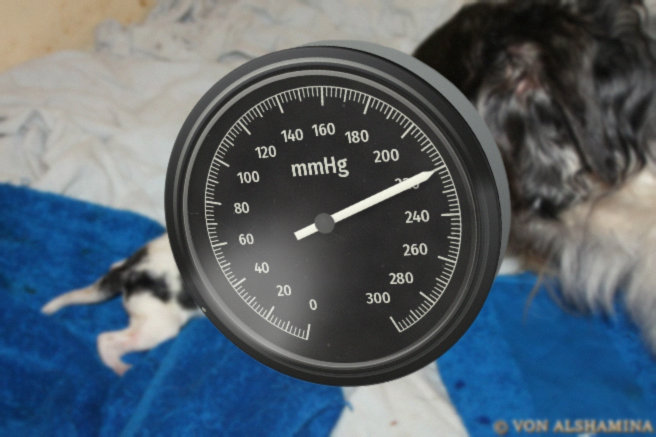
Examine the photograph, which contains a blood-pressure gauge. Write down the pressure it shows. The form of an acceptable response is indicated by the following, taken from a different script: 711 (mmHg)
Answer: 220 (mmHg)
